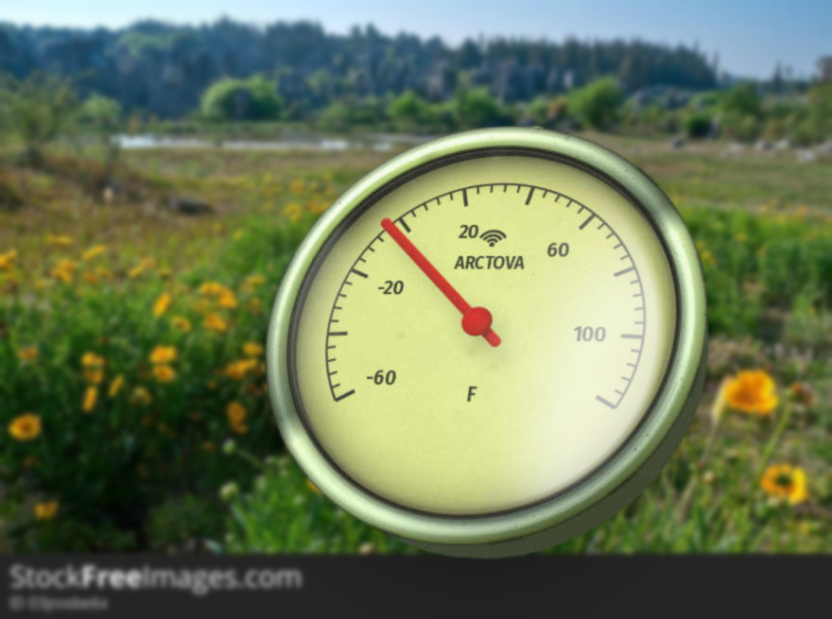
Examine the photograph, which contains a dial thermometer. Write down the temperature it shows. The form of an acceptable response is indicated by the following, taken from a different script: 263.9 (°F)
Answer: -4 (°F)
